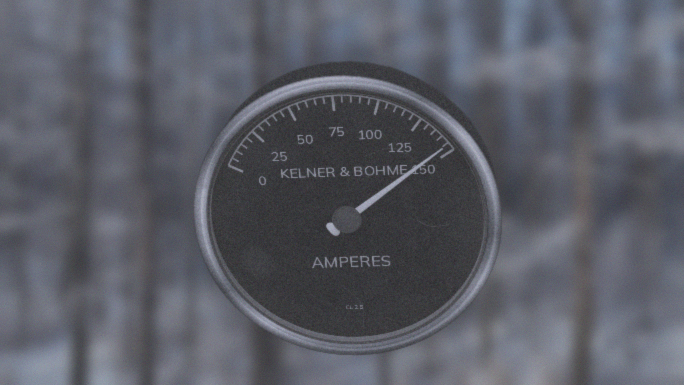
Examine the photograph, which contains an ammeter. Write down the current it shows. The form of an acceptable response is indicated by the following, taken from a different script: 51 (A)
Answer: 145 (A)
